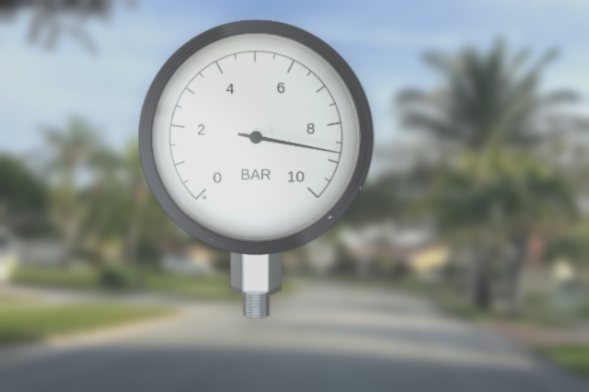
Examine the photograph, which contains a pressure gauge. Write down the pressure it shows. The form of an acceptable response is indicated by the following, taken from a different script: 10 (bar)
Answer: 8.75 (bar)
